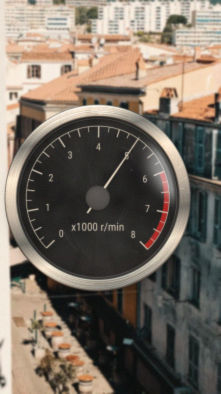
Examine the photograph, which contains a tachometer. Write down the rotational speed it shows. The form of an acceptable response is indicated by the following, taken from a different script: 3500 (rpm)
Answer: 5000 (rpm)
